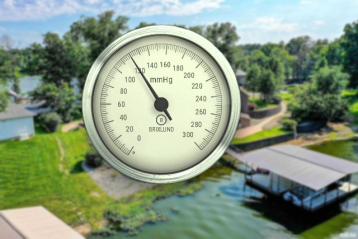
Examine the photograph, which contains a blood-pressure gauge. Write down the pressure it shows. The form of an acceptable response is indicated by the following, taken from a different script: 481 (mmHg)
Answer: 120 (mmHg)
